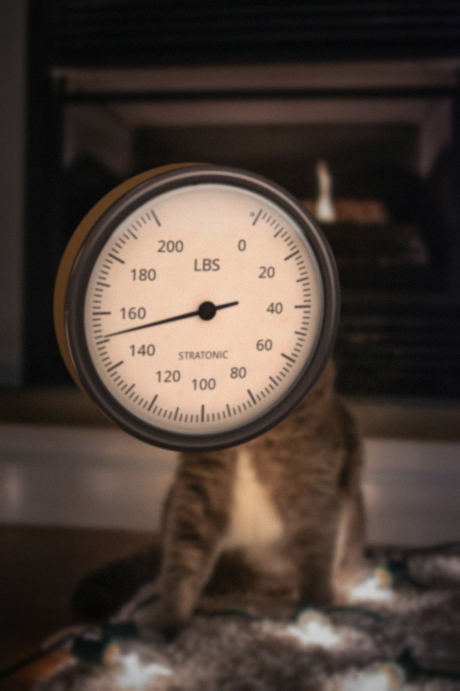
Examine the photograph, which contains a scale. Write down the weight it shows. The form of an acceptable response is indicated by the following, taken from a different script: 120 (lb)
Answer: 152 (lb)
